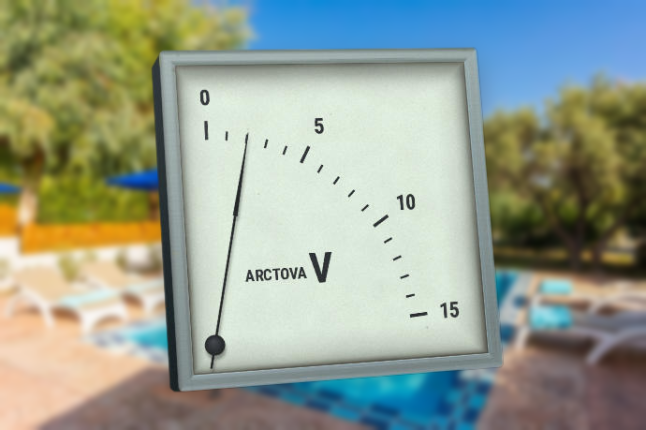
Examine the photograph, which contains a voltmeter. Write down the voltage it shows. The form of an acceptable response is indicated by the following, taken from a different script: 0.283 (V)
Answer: 2 (V)
